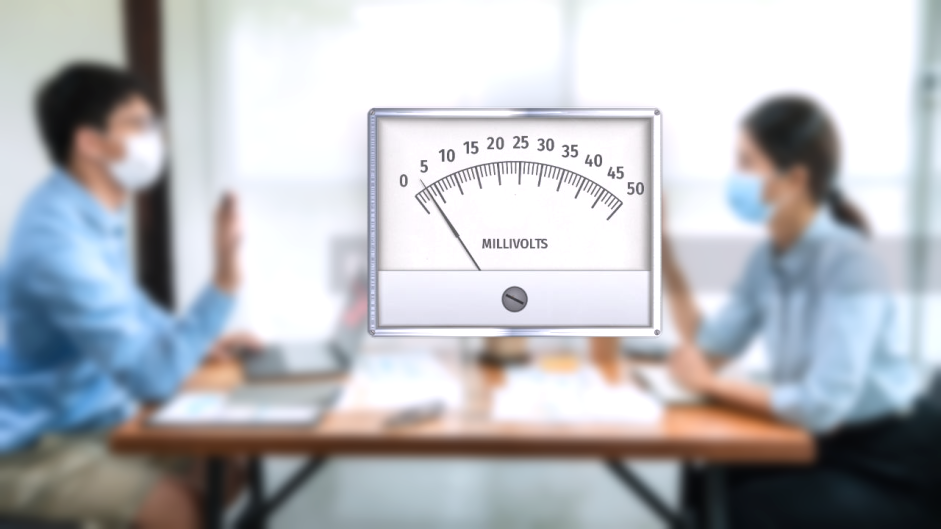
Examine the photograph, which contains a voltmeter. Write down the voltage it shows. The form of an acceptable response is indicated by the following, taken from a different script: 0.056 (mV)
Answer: 3 (mV)
